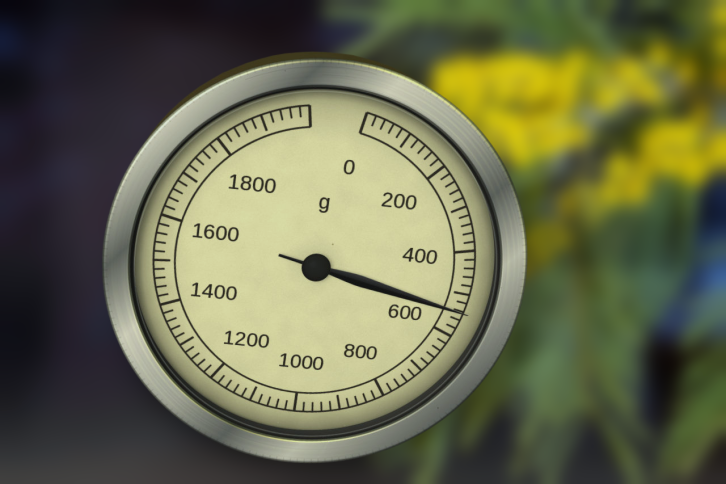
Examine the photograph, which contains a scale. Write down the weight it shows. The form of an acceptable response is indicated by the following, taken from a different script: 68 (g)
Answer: 540 (g)
